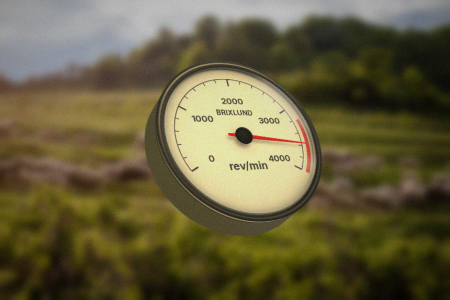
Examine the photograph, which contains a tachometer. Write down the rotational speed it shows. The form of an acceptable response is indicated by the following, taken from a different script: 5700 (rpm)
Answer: 3600 (rpm)
